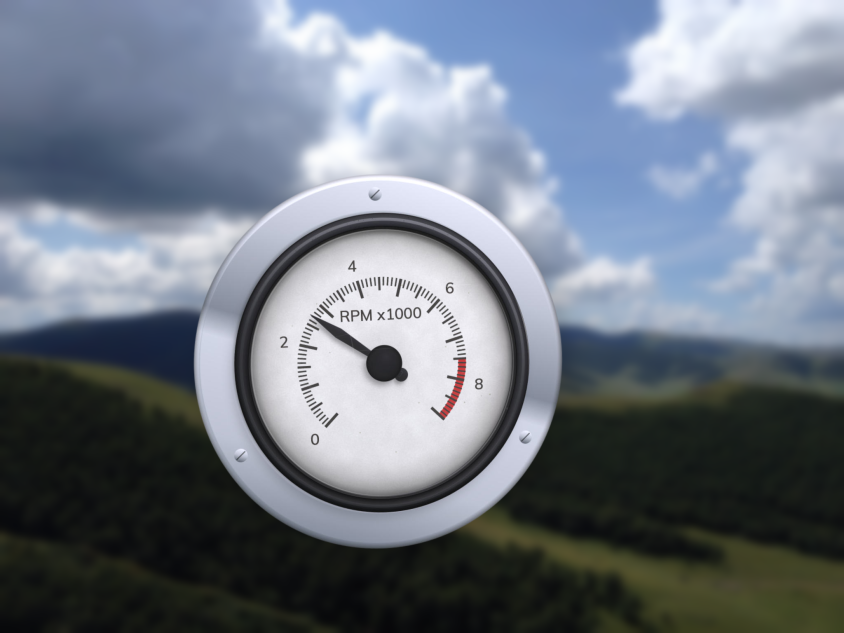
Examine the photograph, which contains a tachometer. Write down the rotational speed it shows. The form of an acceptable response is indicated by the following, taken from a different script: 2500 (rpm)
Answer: 2700 (rpm)
